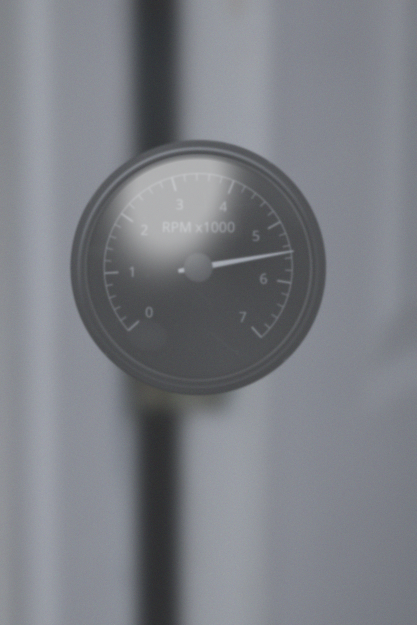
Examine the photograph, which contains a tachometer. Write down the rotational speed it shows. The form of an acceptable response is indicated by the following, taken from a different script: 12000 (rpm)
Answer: 5500 (rpm)
